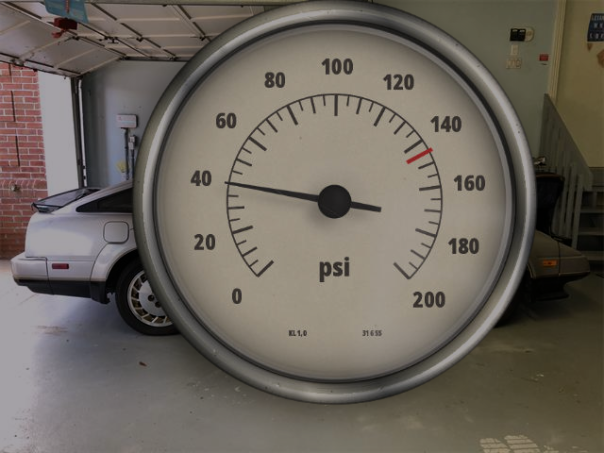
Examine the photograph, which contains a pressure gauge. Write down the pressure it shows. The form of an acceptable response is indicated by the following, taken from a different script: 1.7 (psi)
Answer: 40 (psi)
